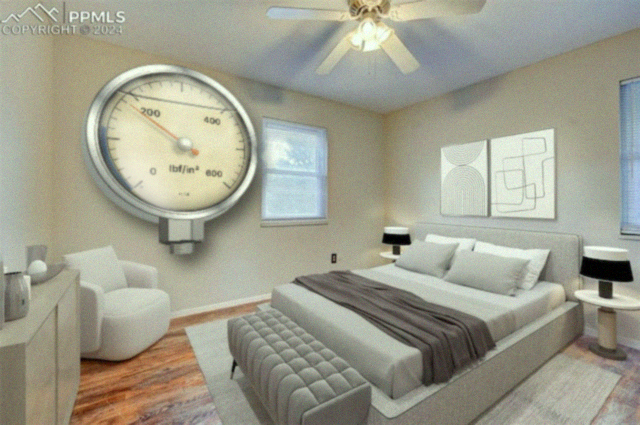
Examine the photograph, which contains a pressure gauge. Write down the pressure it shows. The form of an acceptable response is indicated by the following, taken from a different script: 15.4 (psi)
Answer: 180 (psi)
